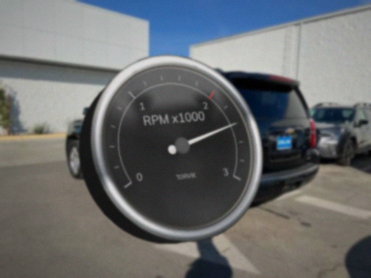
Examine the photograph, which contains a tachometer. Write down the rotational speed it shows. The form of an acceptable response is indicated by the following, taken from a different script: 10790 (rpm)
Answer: 2400 (rpm)
